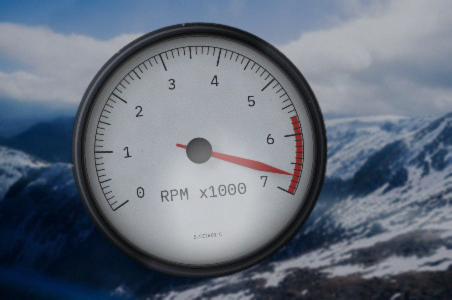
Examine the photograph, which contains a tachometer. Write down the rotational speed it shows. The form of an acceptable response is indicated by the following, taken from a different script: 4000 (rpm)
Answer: 6700 (rpm)
